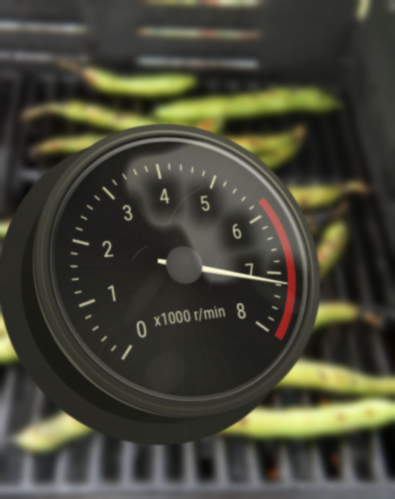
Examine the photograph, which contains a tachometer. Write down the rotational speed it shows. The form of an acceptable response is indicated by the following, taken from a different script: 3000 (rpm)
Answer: 7200 (rpm)
